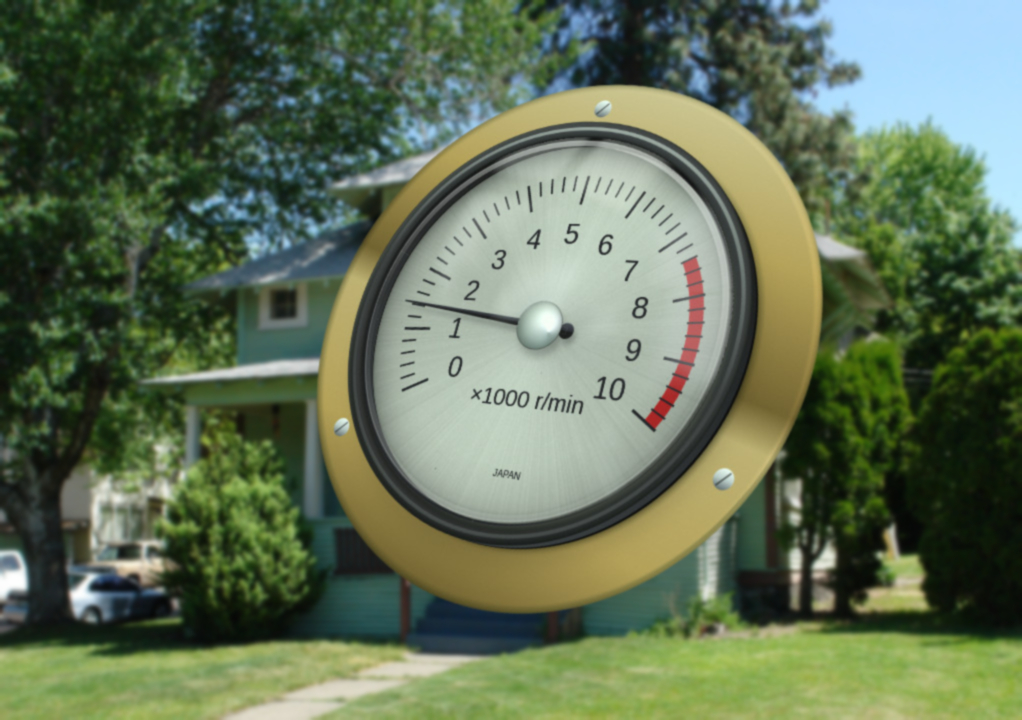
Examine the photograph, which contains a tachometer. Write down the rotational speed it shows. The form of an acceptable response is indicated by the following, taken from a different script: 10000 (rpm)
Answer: 1400 (rpm)
